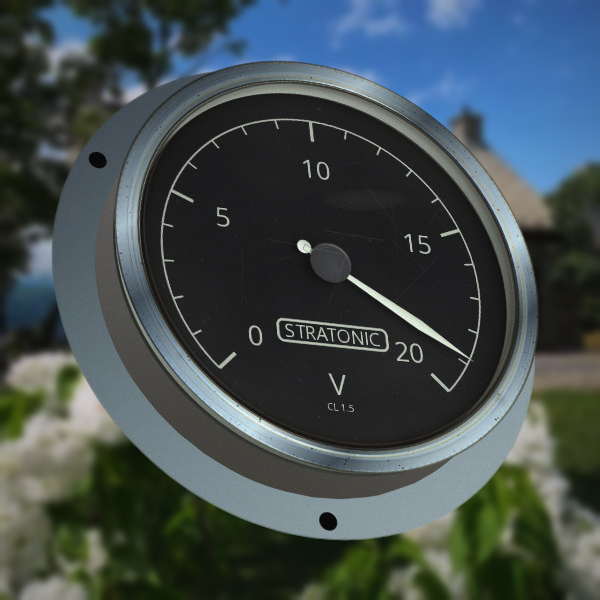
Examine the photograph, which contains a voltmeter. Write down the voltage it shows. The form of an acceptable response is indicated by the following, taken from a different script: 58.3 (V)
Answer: 19 (V)
